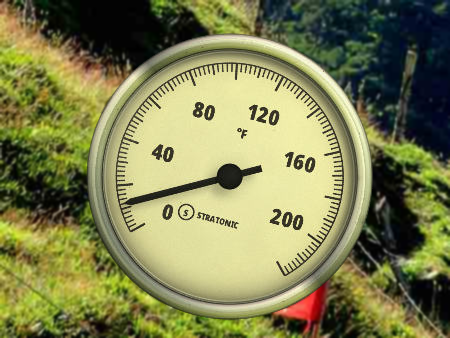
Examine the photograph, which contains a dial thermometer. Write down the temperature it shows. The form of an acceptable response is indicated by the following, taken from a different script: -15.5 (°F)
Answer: 12 (°F)
